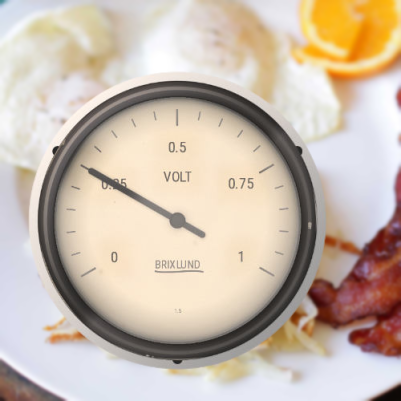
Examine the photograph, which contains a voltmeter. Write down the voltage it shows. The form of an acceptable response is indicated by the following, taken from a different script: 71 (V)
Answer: 0.25 (V)
